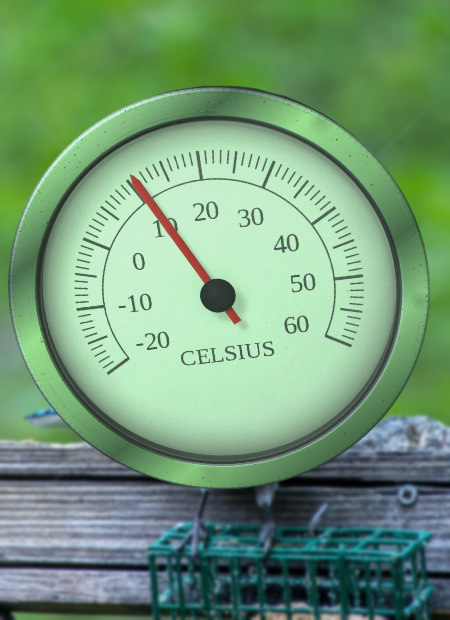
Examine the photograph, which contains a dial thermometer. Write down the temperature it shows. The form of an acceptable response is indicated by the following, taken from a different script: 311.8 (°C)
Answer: 11 (°C)
